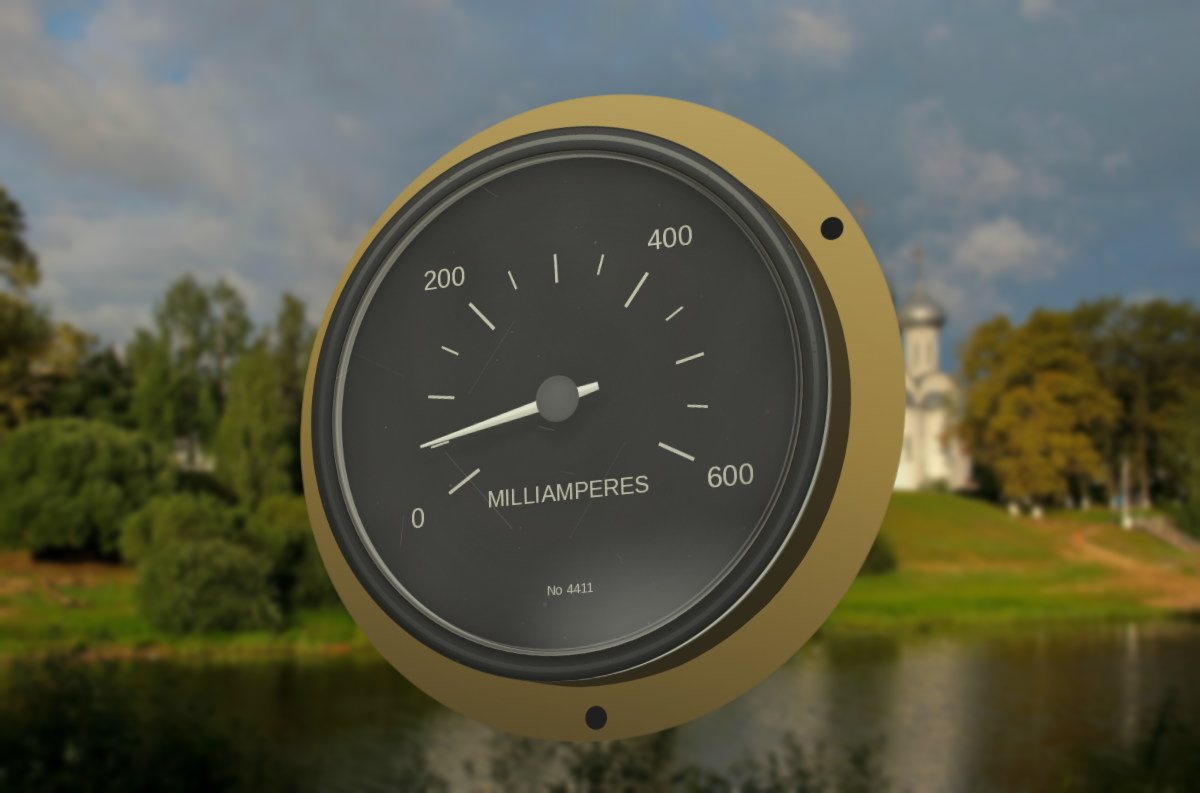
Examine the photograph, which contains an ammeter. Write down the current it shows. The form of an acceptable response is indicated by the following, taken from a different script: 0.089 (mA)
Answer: 50 (mA)
